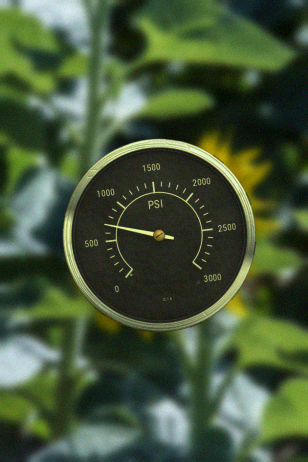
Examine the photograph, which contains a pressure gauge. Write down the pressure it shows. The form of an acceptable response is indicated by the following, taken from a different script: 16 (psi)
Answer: 700 (psi)
